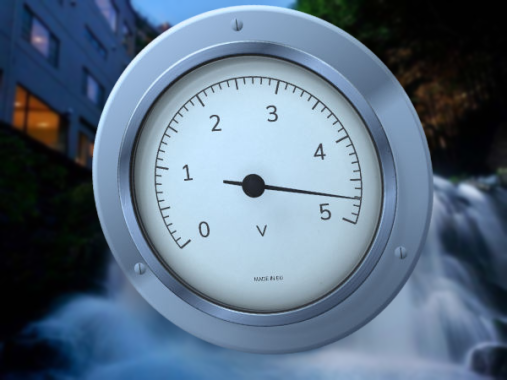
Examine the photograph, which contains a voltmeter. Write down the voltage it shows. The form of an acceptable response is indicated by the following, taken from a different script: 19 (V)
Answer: 4.7 (V)
